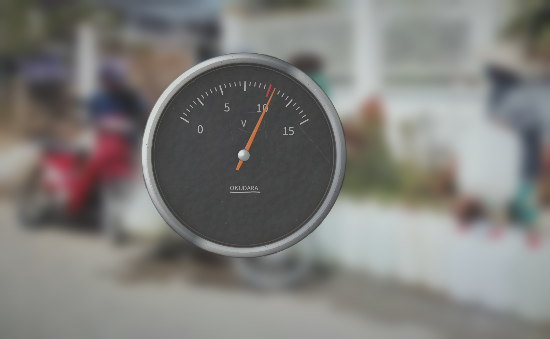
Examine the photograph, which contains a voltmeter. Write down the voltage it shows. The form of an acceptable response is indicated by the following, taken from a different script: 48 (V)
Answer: 10.5 (V)
